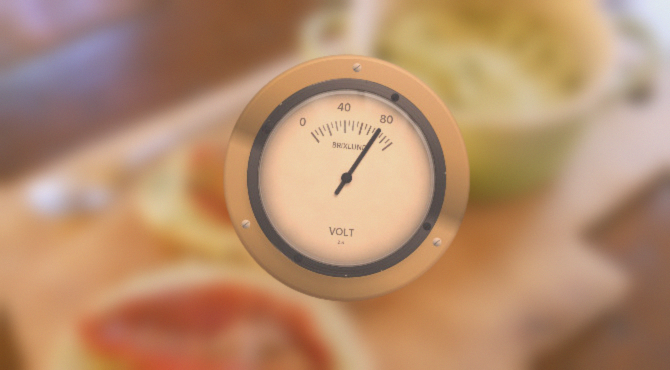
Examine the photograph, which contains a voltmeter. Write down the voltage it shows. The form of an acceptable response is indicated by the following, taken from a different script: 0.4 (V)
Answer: 80 (V)
